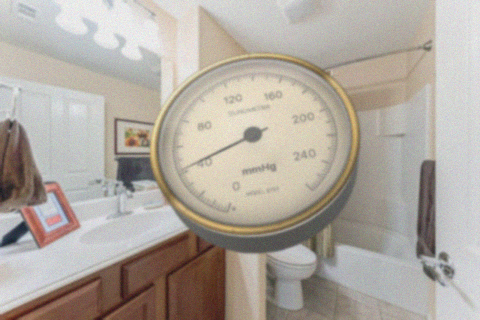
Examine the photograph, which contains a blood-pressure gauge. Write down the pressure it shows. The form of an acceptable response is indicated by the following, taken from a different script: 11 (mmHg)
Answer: 40 (mmHg)
